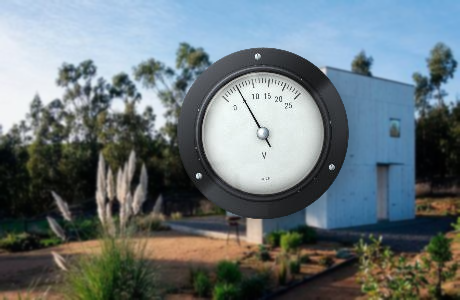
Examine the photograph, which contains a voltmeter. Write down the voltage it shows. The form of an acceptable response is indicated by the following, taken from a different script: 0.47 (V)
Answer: 5 (V)
